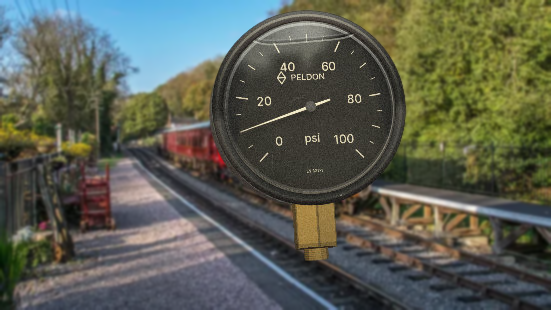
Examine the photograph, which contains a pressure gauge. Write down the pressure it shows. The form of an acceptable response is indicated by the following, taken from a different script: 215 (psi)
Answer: 10 (psi)
